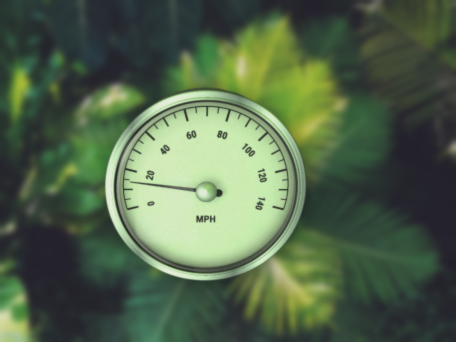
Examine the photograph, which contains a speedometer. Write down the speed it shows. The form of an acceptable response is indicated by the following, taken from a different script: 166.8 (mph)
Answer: 15 (mph)
